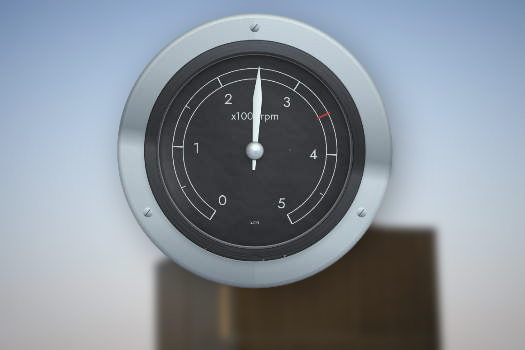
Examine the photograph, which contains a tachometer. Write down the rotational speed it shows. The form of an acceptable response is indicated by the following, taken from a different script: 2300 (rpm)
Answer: 2500 (rpm)
